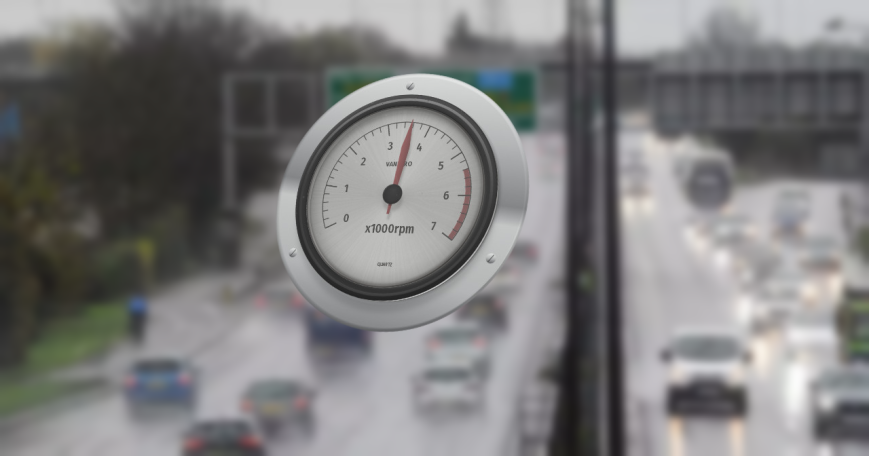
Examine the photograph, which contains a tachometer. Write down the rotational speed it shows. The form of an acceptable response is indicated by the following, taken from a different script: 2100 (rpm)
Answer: 3600 (rpm)
